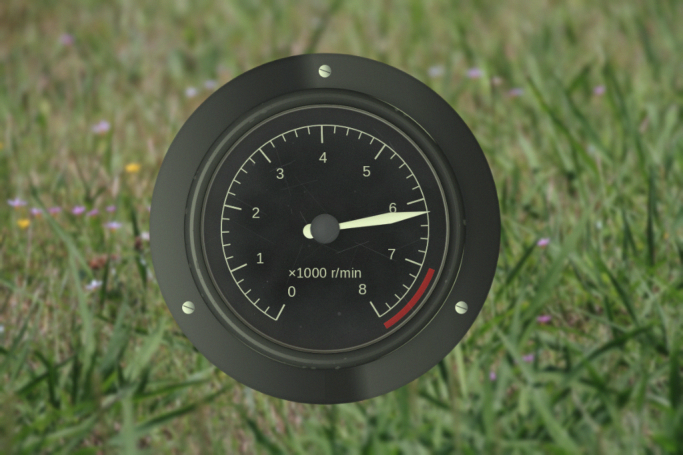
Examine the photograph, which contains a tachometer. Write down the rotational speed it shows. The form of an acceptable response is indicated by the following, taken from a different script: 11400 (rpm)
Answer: 6200 (rpm)
